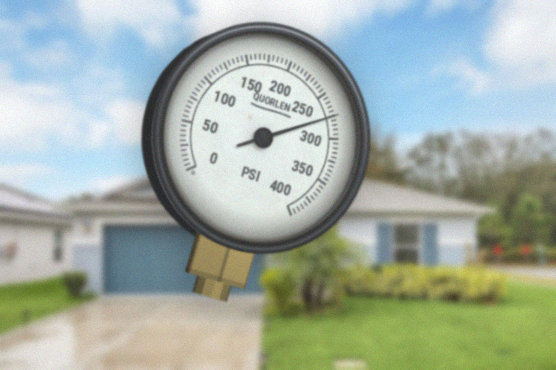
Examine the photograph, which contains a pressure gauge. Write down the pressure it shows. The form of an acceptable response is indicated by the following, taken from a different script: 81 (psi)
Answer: 275 (psi)
